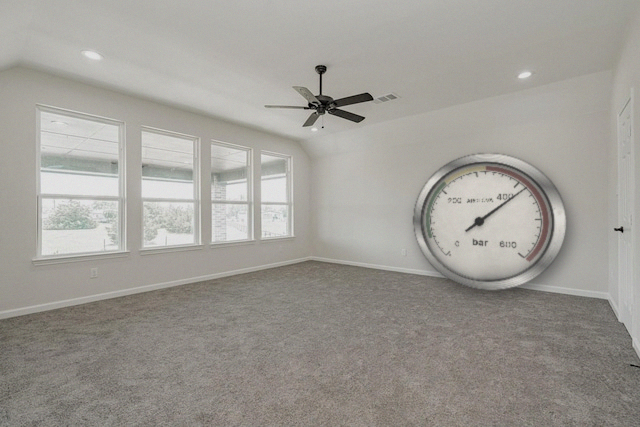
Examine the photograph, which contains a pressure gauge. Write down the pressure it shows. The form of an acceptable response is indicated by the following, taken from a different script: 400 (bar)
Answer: 420 (bar)
